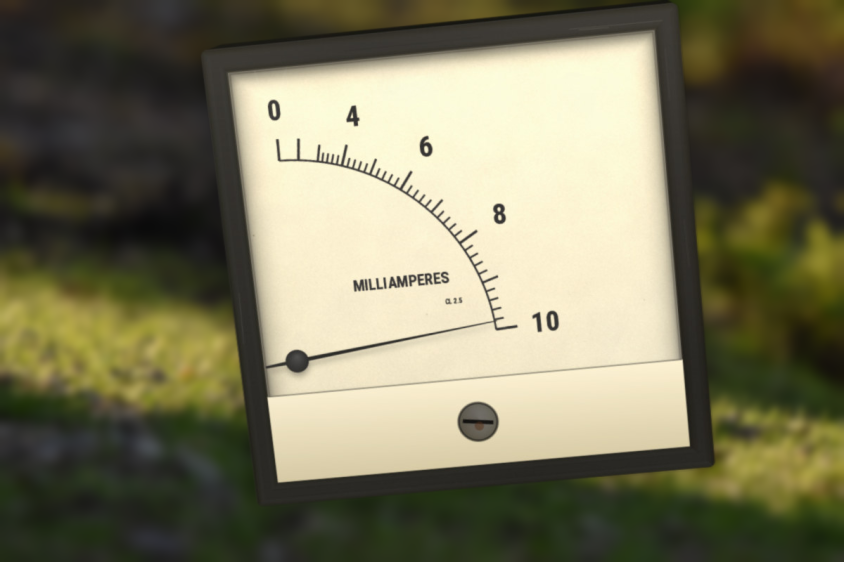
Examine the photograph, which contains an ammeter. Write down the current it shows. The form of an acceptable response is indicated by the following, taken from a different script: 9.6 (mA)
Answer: 9.8 (mA)
